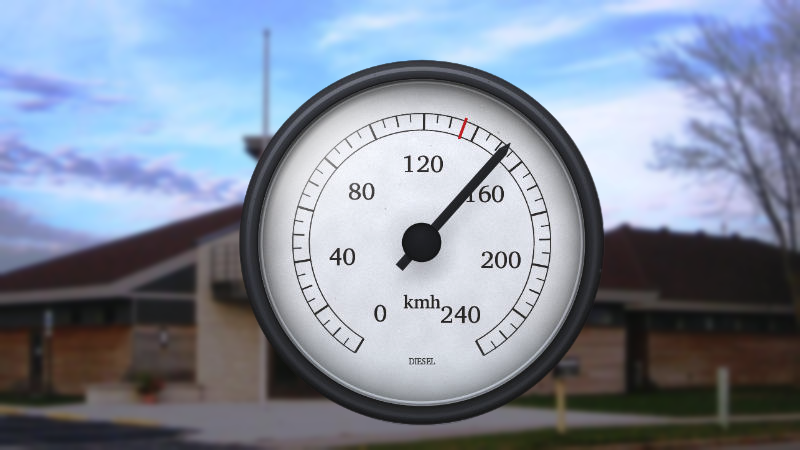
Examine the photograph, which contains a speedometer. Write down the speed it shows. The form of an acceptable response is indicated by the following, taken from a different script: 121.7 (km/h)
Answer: 152.5 (km/h)
